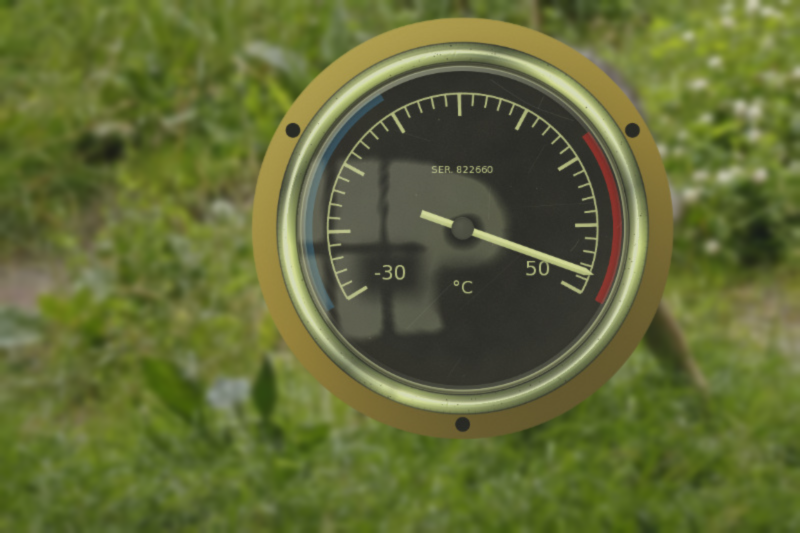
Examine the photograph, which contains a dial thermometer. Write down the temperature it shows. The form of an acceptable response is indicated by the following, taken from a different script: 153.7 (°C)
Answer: 47 (°C)
